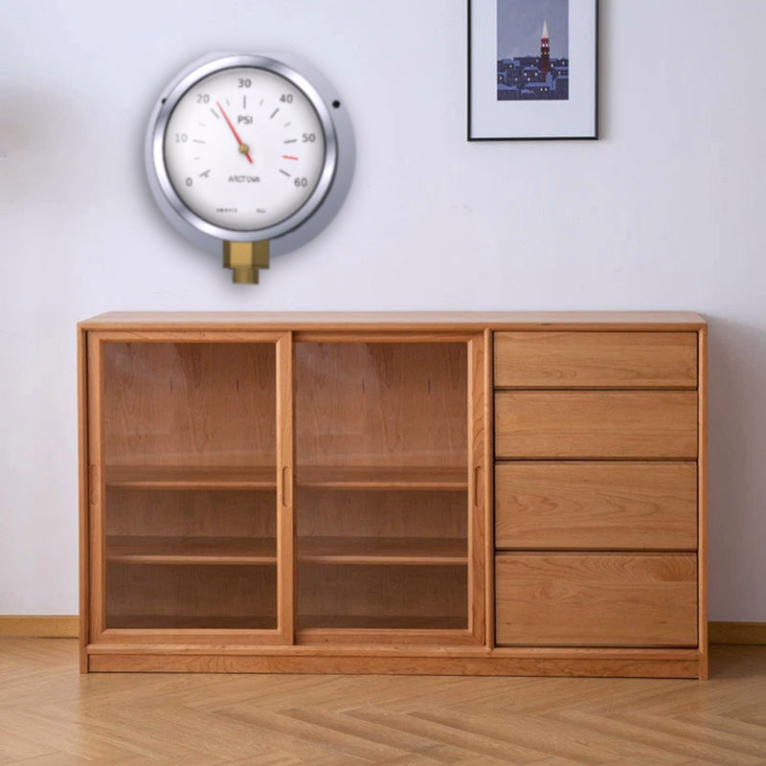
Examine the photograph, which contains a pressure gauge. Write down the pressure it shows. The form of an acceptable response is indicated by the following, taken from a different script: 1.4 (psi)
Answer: 22.5 (psi)
